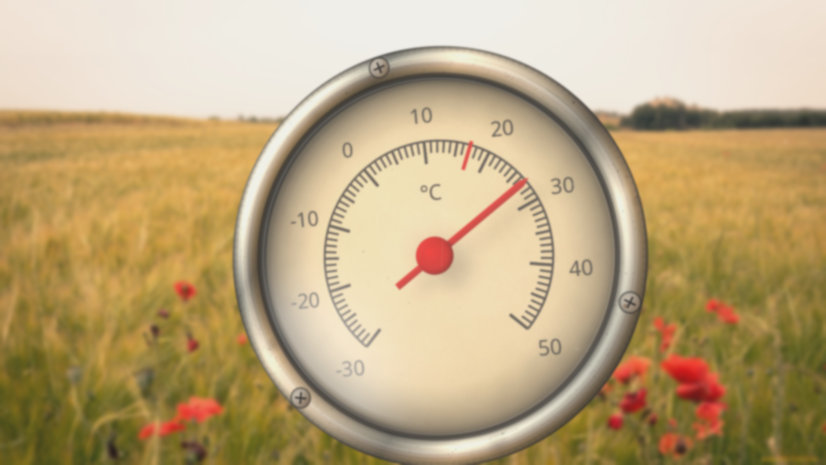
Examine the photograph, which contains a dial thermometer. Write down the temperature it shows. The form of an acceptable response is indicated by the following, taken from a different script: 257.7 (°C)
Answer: 27 (°C)
